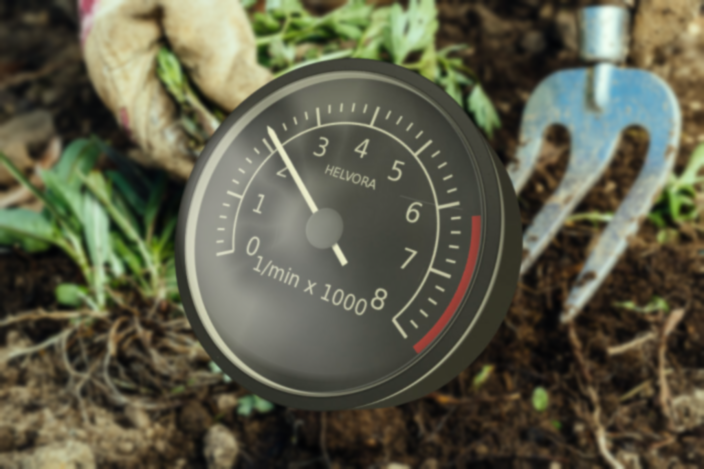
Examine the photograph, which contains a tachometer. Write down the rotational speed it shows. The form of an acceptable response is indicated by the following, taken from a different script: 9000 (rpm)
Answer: 2200 (rpm)
